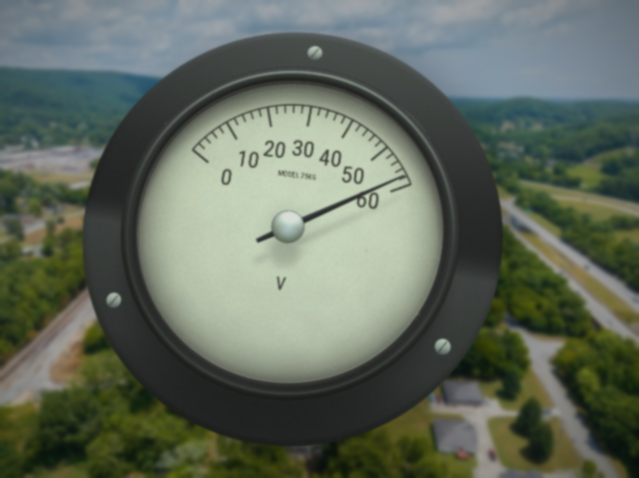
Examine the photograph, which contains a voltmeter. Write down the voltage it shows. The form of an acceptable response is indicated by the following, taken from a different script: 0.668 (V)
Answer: 58 (V)
